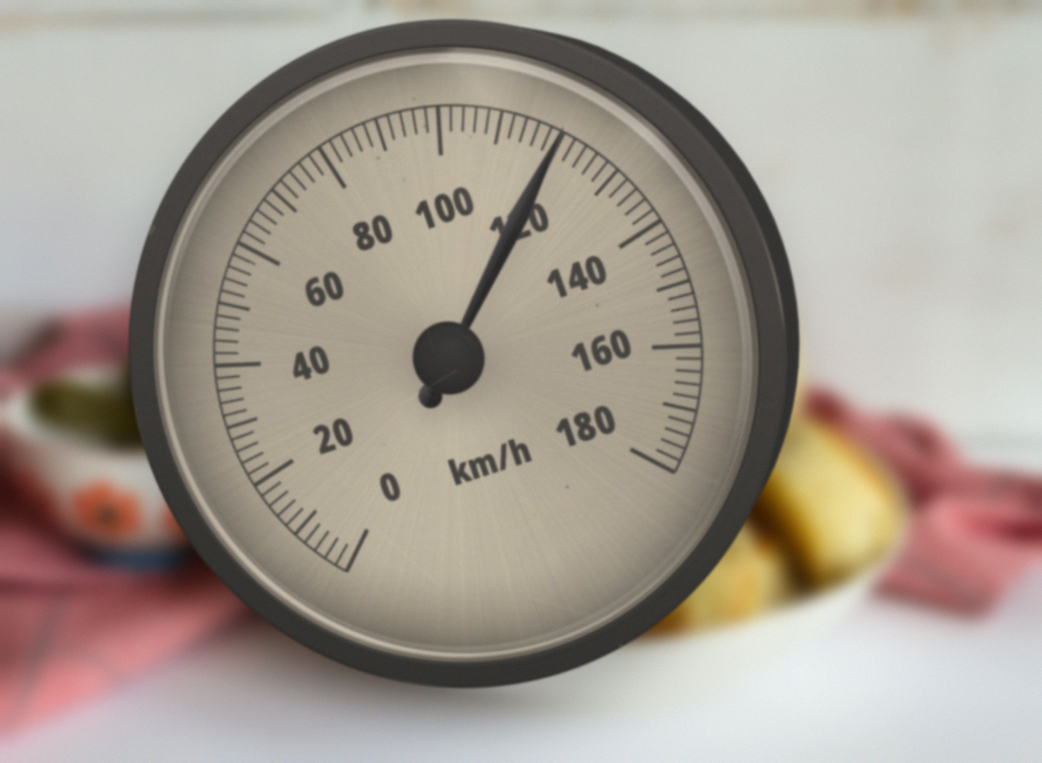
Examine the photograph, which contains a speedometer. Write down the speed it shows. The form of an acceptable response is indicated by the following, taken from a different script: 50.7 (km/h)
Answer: 120 (km/h)
